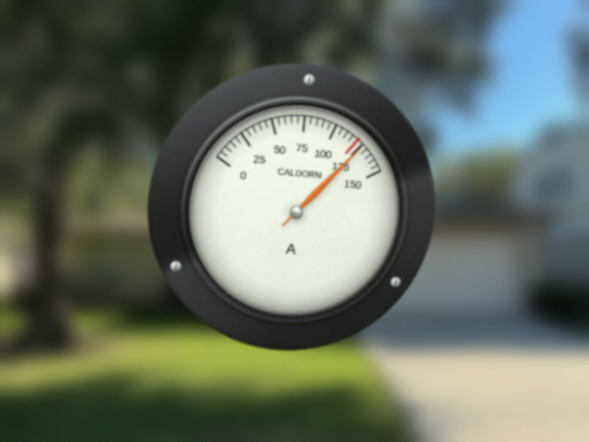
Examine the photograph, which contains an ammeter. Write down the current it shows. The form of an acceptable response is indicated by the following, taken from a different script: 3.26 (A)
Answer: 125 (A)
